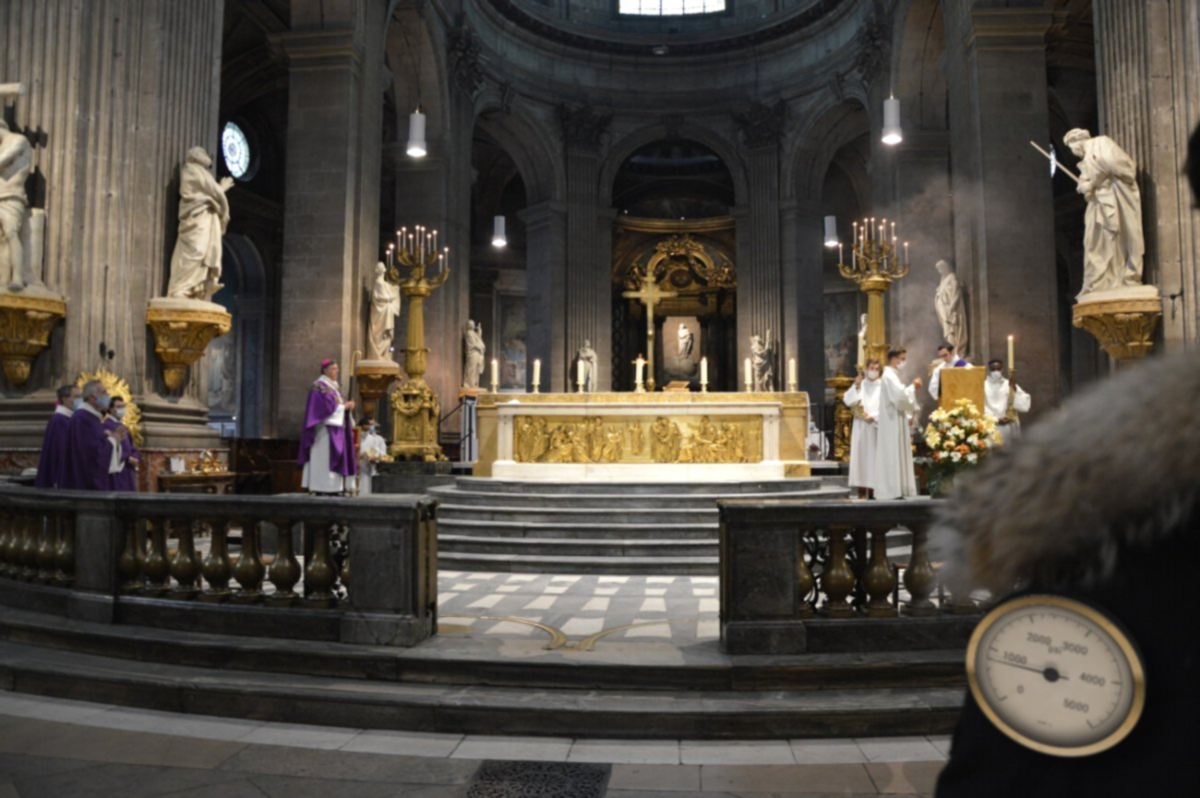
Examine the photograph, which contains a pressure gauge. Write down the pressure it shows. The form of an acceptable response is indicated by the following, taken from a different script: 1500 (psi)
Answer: 800 (psi)
